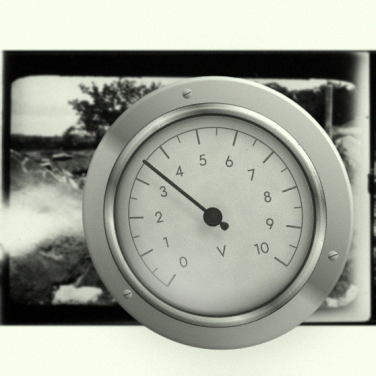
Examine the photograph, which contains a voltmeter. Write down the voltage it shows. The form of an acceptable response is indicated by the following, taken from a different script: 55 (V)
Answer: 3.5 (V)
